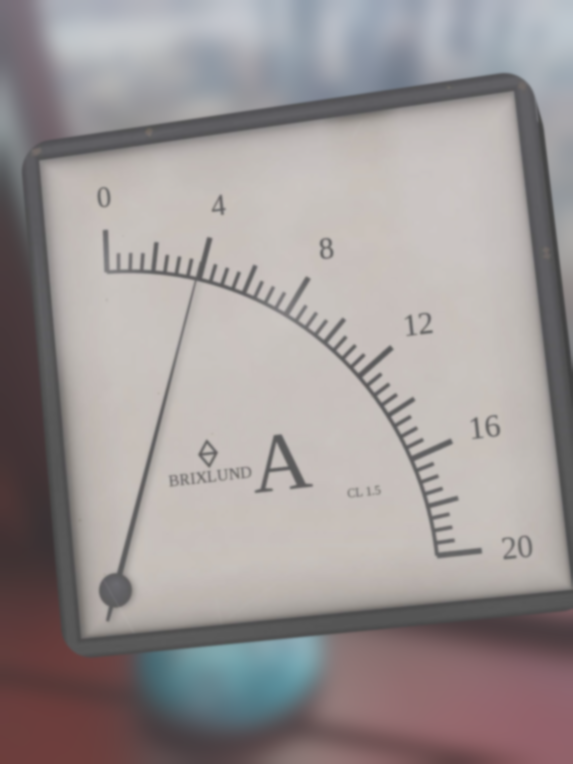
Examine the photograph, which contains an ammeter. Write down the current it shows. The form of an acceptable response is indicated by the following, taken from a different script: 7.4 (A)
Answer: 4 (A)
